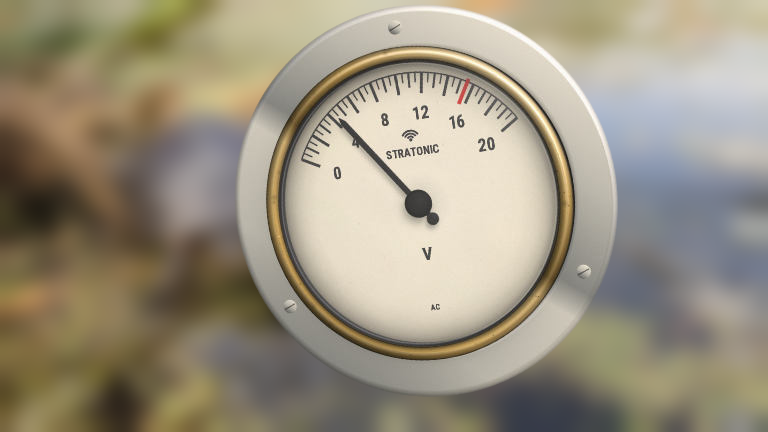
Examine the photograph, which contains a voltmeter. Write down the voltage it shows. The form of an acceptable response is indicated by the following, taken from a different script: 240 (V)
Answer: 4.5 (V)
